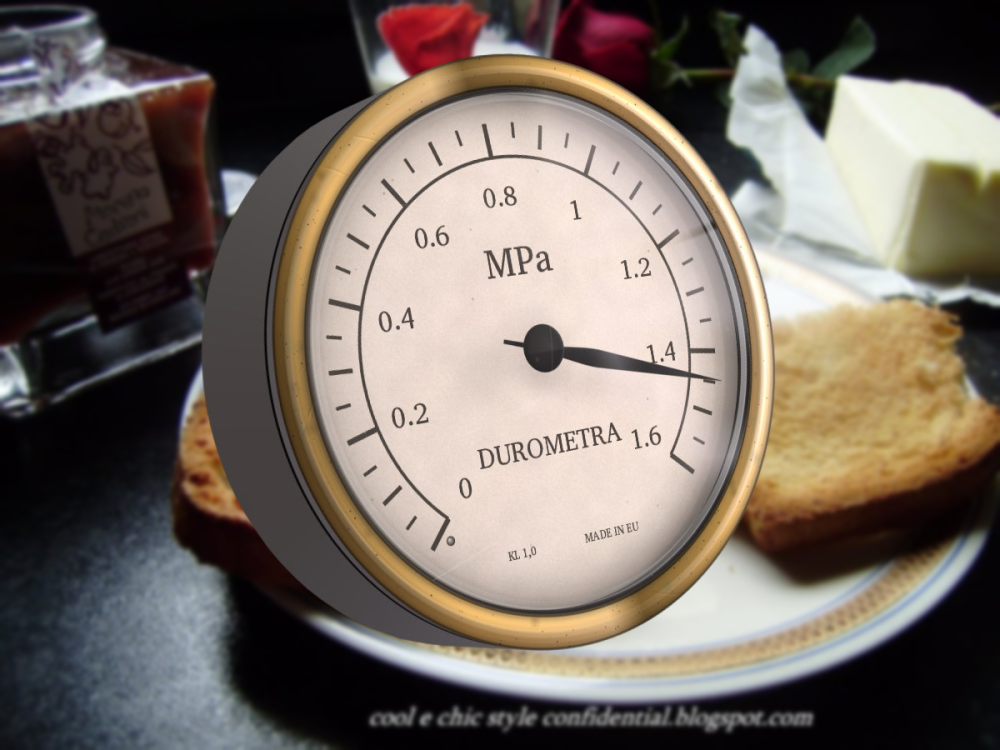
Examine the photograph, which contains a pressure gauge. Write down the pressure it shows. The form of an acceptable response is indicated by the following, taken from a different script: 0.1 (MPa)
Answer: 1.45 (MPa)
